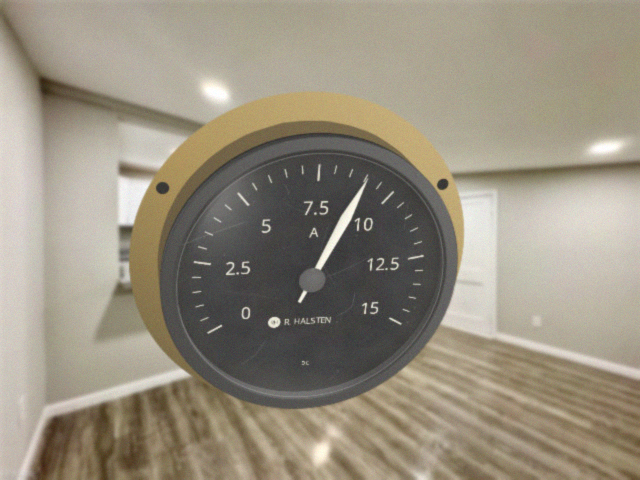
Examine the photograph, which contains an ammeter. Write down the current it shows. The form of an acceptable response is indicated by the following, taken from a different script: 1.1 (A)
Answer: 9 (A)
